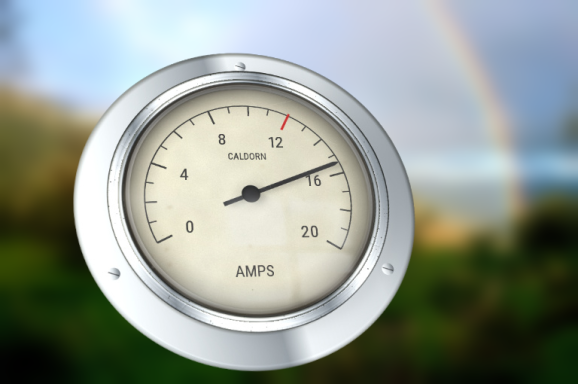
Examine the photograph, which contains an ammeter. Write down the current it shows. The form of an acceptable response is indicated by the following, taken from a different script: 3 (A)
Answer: 15.5 (A)
